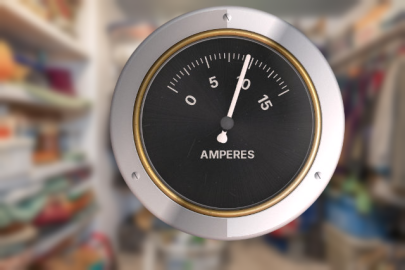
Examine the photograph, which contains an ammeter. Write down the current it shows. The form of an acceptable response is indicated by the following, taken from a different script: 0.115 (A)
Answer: 9.5 (A)
